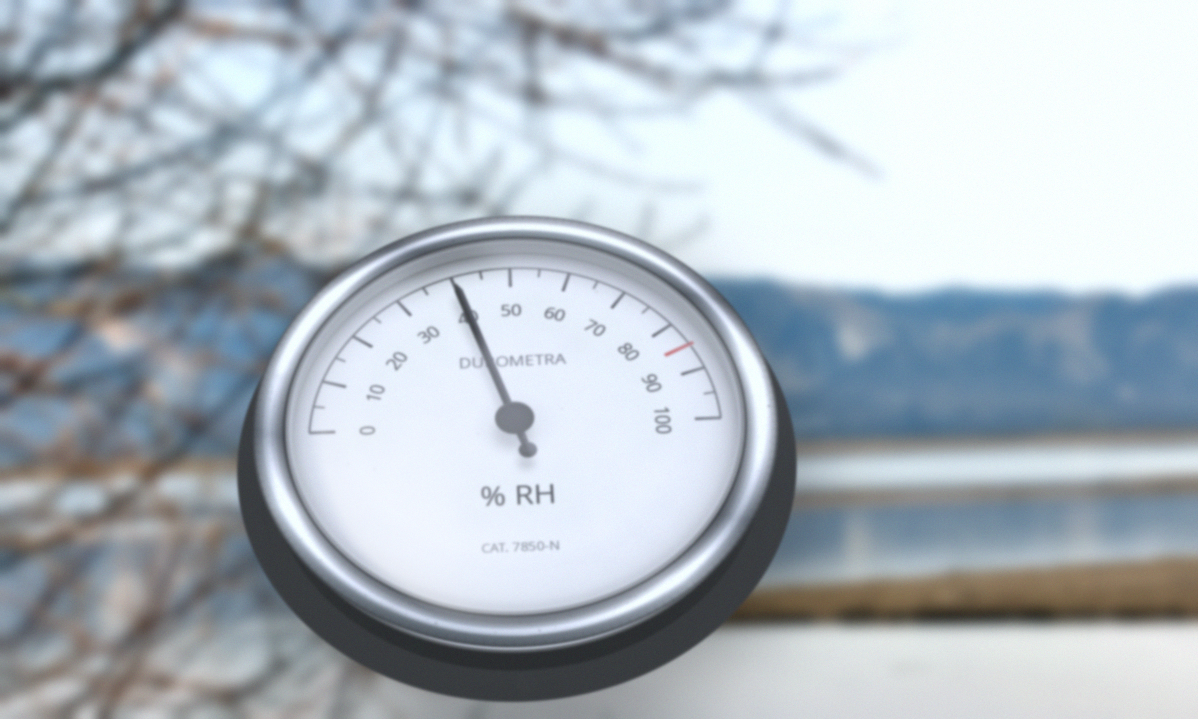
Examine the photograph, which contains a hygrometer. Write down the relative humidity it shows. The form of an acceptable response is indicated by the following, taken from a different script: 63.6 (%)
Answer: 40 (%)
